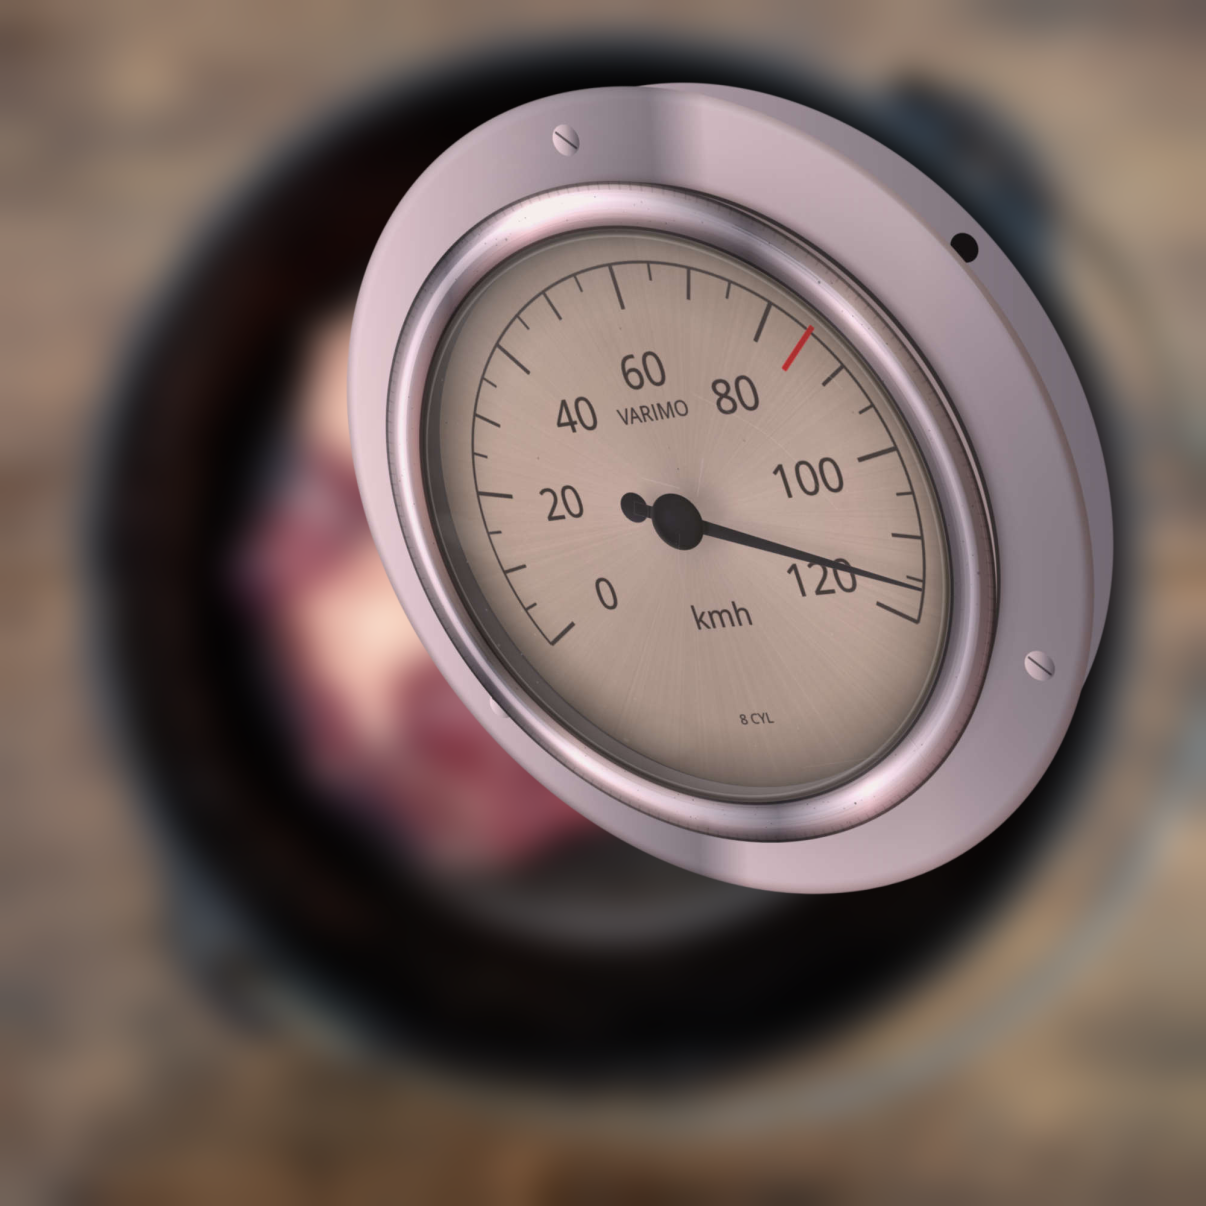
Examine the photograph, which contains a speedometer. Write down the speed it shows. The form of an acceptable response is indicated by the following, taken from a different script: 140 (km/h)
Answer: 115 (km/h)
